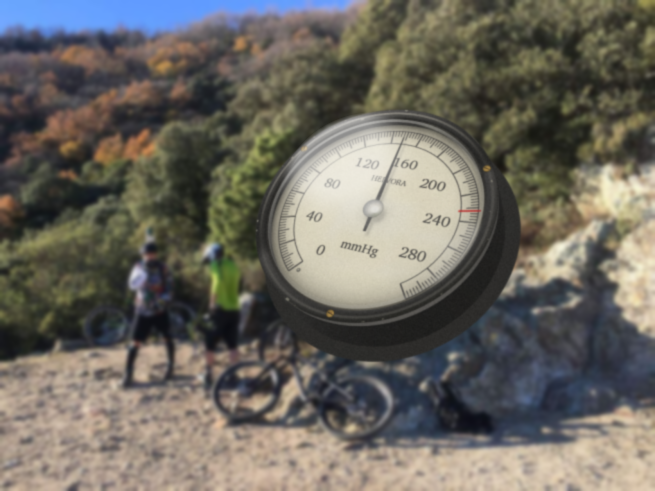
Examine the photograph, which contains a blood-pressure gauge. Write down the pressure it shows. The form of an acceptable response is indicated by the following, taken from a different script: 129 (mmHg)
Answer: 150 (mmHg)
